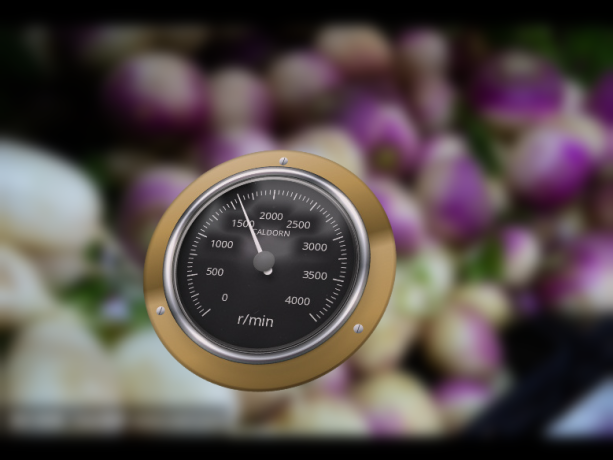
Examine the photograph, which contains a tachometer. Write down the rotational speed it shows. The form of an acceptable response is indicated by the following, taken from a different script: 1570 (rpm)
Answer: 1600 (rpm)
